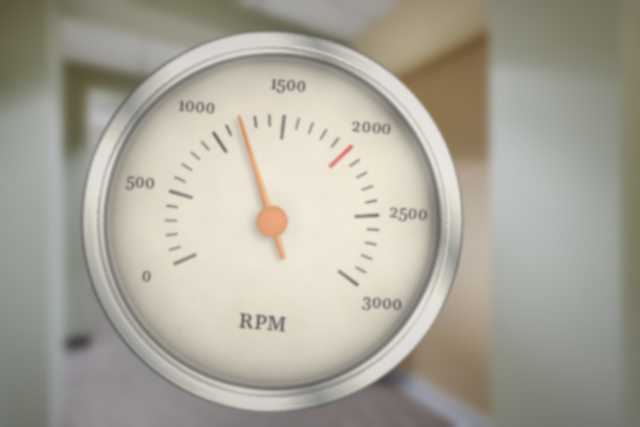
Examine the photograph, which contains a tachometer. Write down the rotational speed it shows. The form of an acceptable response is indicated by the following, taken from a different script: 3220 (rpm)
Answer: 1200 (rpm)
